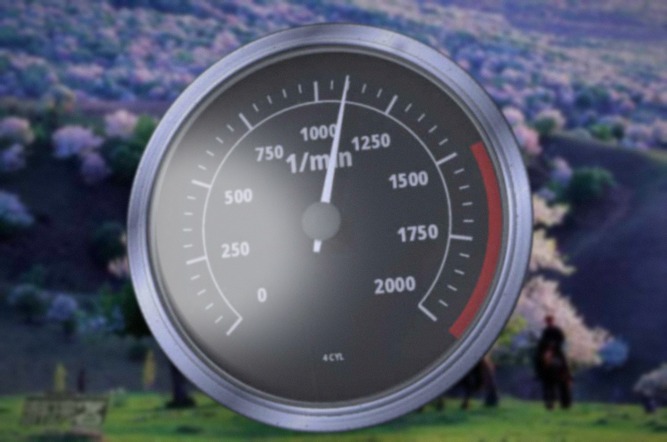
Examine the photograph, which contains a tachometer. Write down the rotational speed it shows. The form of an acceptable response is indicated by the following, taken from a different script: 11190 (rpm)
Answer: 1100 (rpm)
